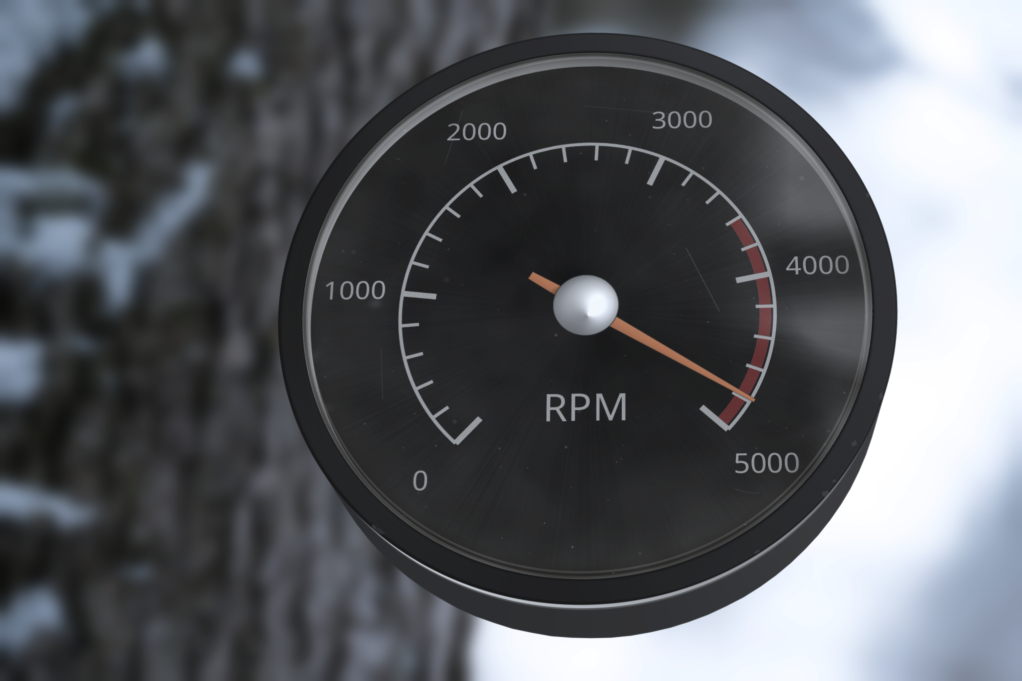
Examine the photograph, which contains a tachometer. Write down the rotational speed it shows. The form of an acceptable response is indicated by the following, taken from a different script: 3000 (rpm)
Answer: 4800 (rpm)
